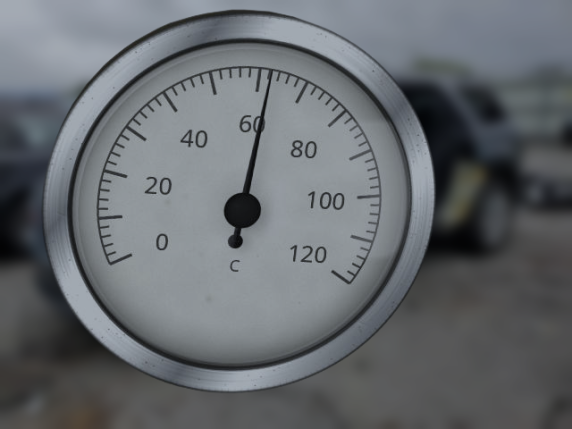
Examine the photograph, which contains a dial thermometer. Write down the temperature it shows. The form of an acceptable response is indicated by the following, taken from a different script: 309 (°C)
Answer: 62 (°C)
